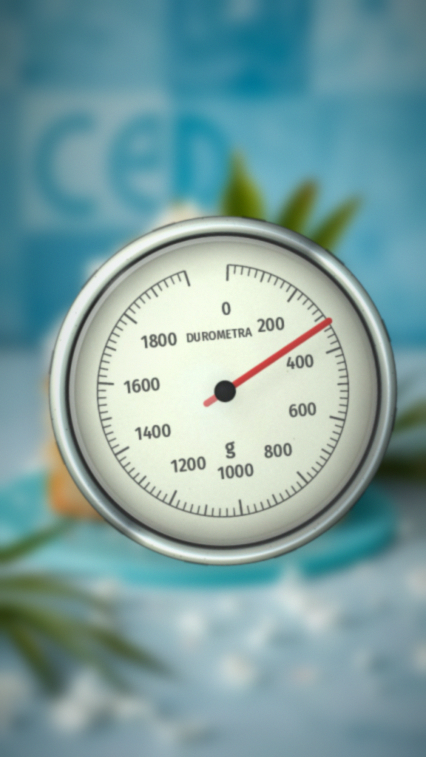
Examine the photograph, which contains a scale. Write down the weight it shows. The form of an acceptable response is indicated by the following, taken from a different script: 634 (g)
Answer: 320 (g)
